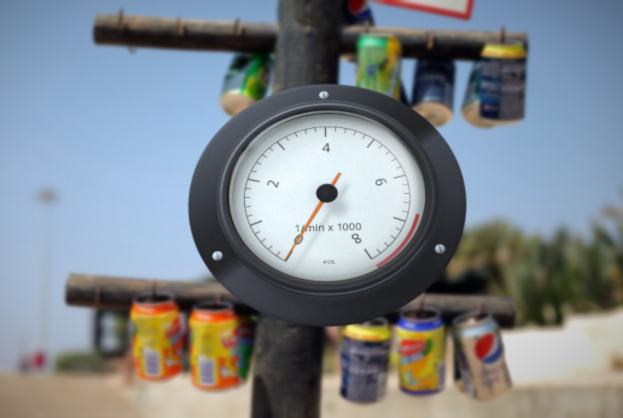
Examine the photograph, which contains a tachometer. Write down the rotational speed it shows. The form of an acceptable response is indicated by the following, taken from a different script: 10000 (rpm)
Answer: 0 (rpm)
